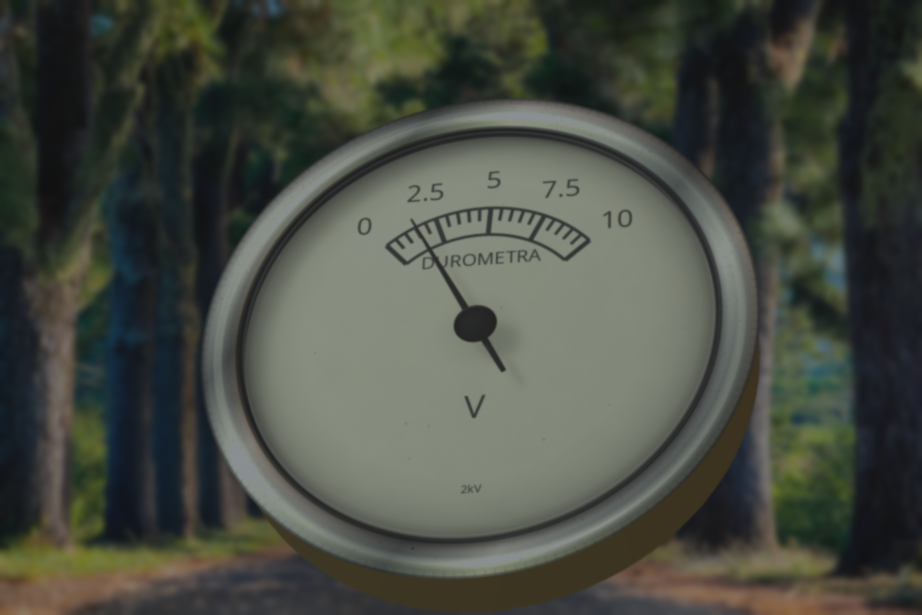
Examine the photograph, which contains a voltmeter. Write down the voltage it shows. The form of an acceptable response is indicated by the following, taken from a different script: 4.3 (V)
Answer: 1.5 (V)
